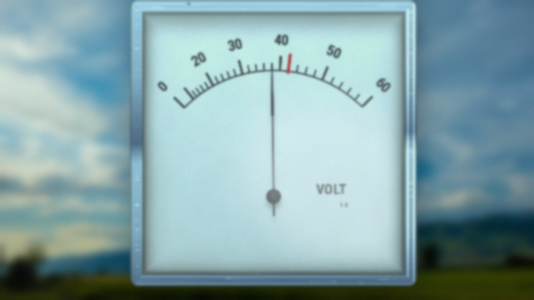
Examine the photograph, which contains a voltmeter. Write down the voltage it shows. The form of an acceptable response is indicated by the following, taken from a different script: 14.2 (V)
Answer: 38 (V)
